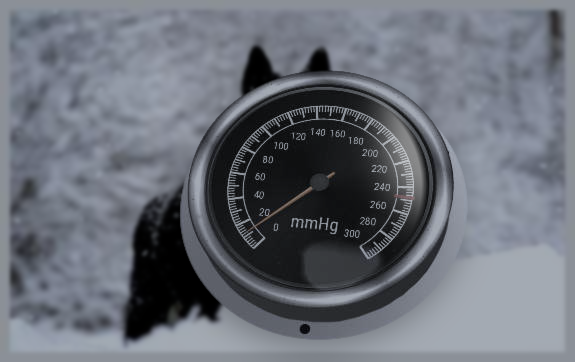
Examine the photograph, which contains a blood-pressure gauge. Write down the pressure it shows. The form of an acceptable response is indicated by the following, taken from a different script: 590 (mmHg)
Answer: 10 (mmHg)
